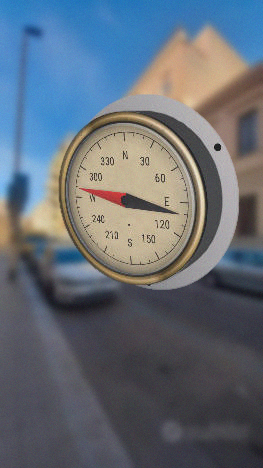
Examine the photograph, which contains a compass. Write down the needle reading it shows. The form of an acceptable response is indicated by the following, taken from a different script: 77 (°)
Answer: 280 (°)
